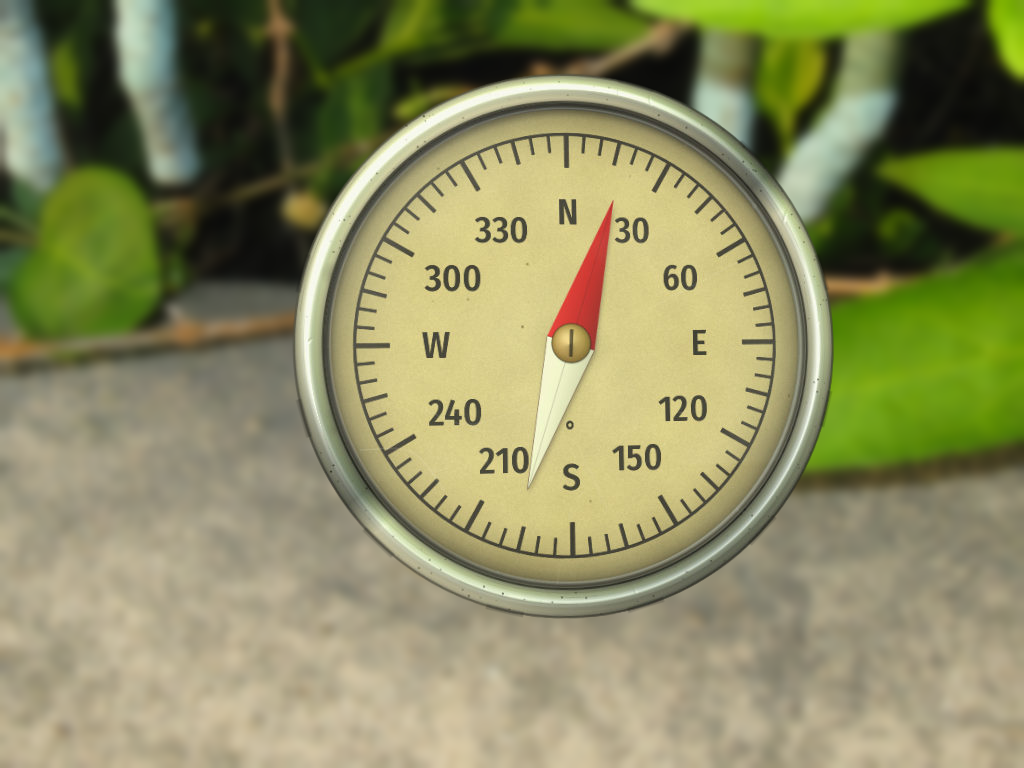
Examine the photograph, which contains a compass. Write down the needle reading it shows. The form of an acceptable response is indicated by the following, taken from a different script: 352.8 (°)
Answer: 17.5 (°)
